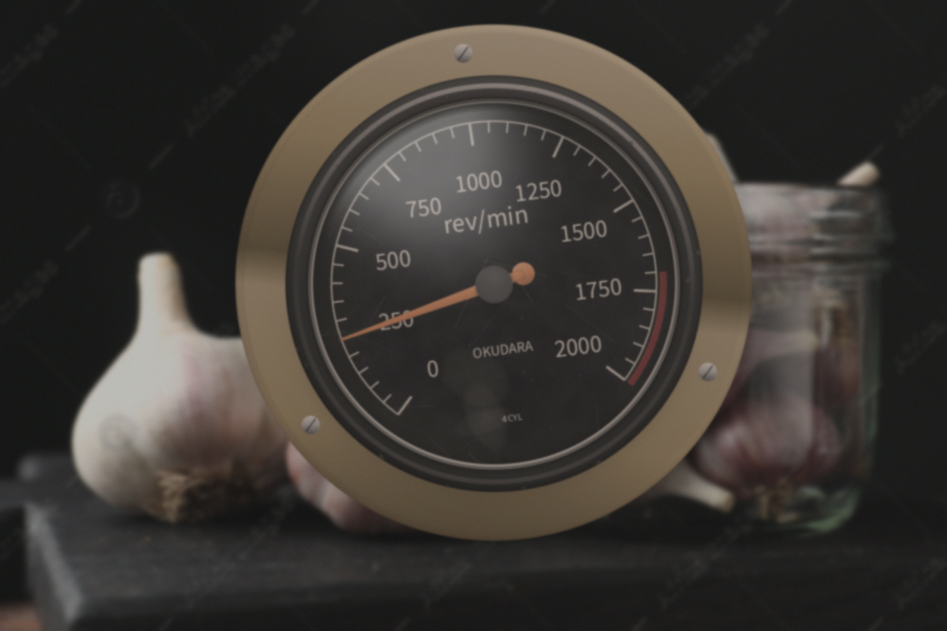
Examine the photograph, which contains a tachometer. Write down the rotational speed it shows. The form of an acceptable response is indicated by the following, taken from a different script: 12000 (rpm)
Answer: 250 (rpm)
